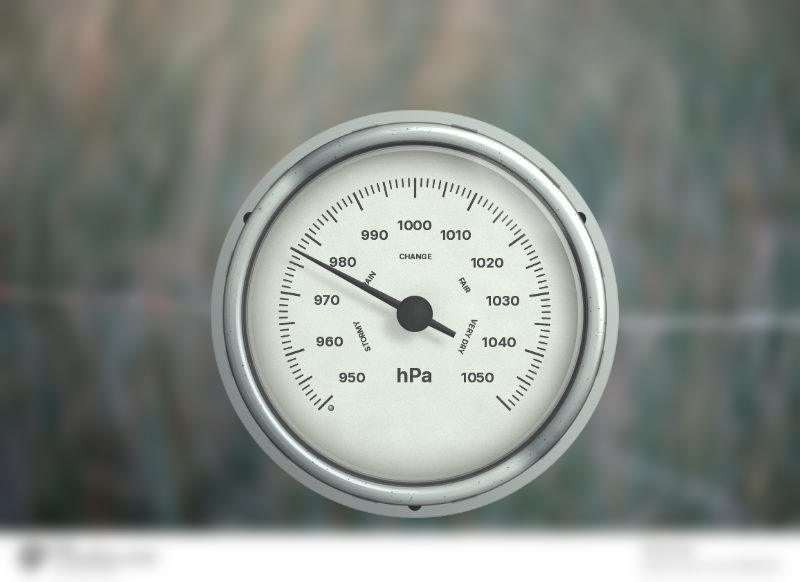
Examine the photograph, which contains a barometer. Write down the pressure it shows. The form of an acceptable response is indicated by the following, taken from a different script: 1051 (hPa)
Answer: 977 (hPa)
